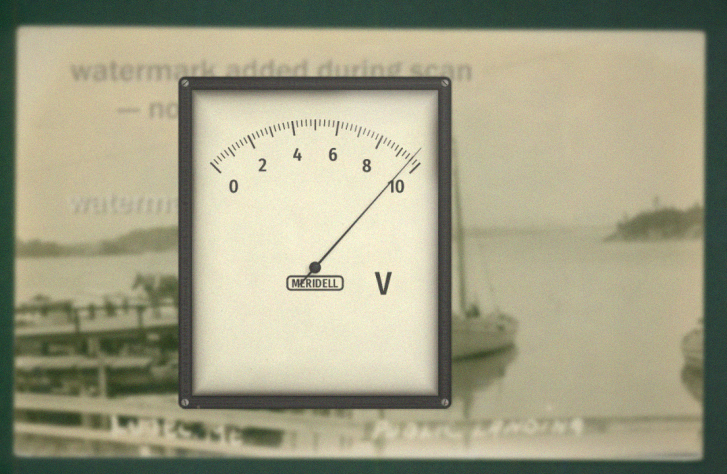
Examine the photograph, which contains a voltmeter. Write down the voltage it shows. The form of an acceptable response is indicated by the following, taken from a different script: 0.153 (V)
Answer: 9.6 (V)
